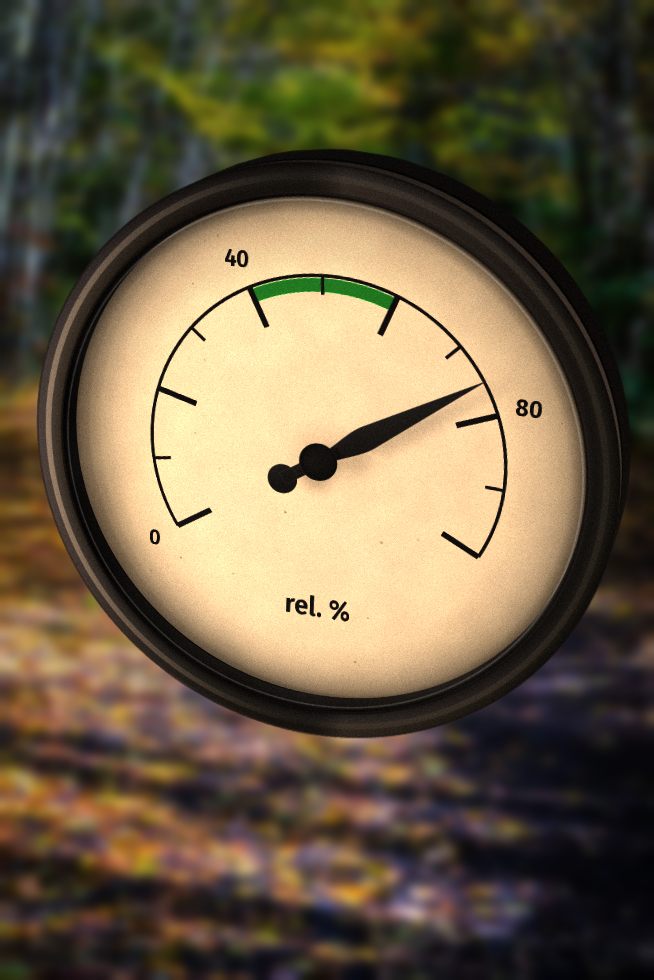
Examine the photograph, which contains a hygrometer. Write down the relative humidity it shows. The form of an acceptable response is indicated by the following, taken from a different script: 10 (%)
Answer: 75 (%)
